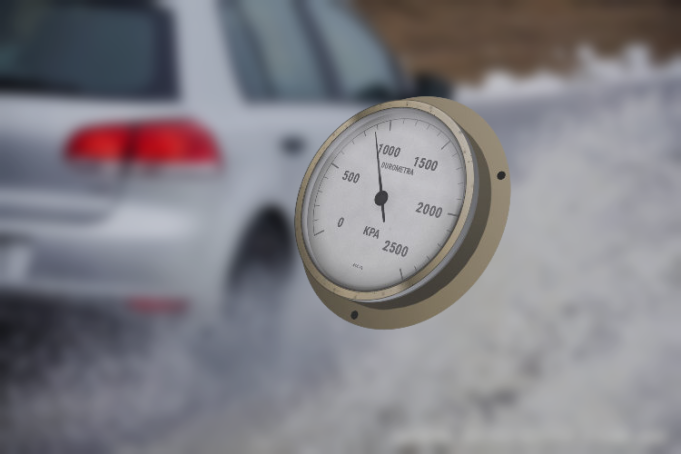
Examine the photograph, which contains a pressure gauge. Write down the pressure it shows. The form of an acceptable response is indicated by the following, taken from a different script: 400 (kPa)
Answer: 900 (kPa)
